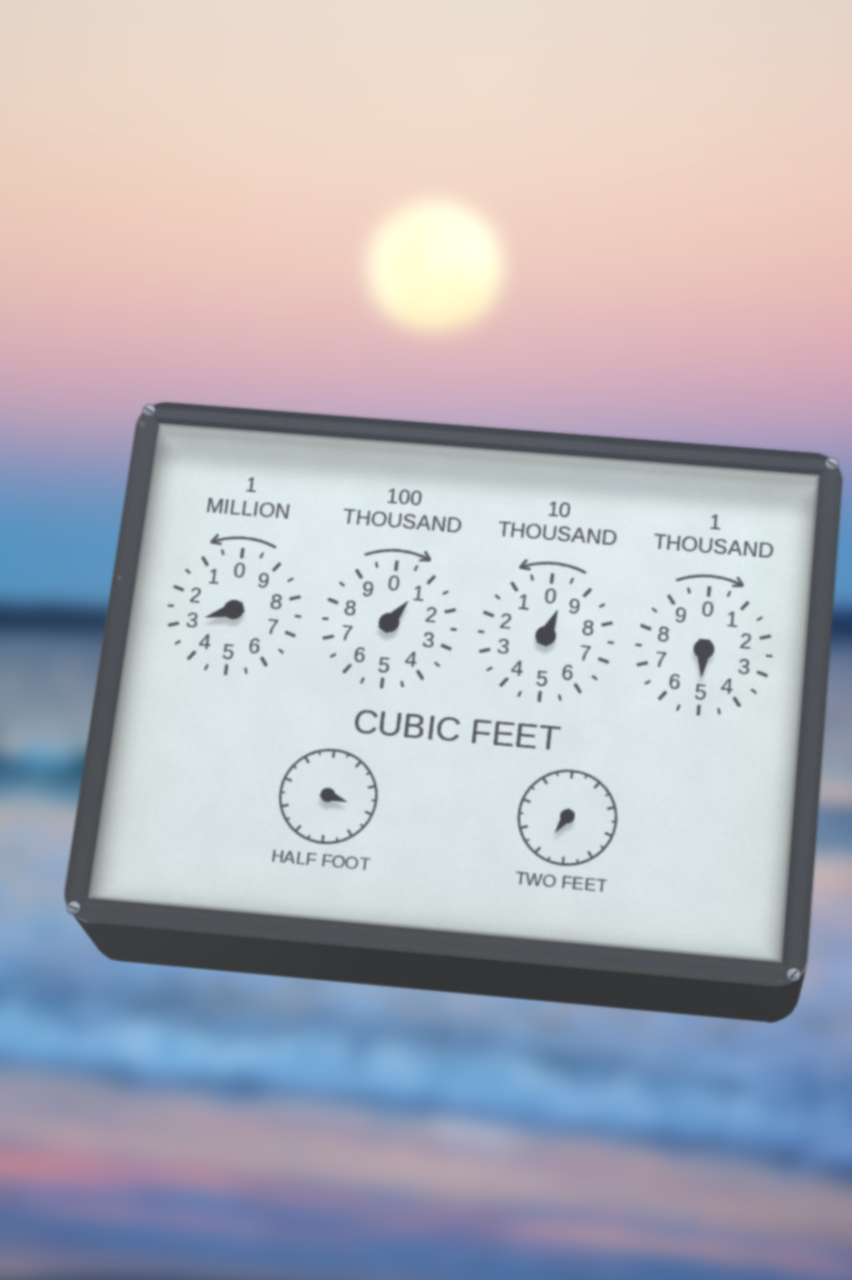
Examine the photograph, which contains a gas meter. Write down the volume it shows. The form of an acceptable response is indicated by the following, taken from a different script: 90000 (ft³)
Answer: 309500 (ft³)
